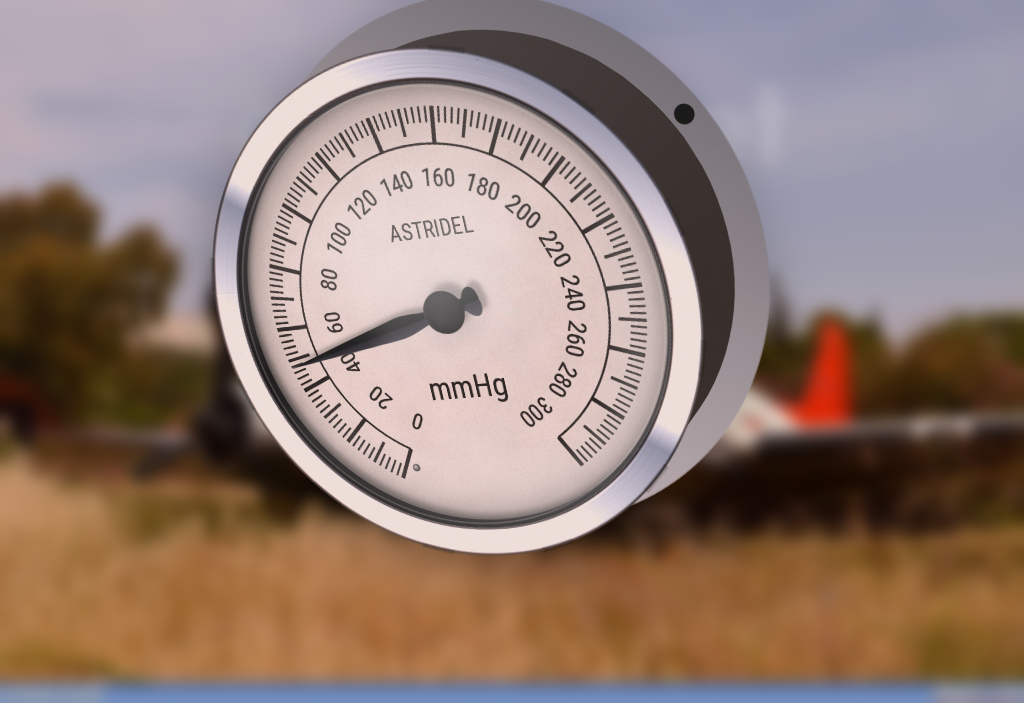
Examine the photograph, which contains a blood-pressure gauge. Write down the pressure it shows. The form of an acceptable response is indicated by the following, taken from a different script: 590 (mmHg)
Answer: 48 (mmHg)
